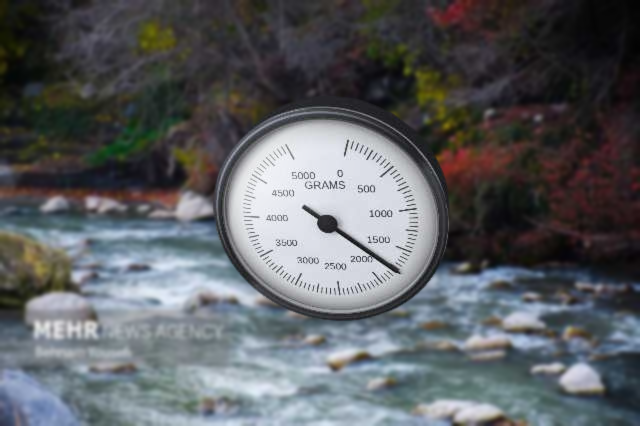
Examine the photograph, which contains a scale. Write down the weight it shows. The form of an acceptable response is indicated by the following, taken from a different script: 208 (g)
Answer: 1750 (g)
